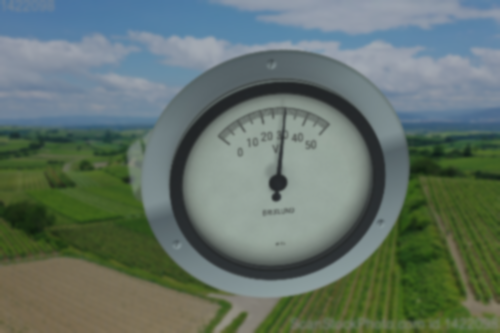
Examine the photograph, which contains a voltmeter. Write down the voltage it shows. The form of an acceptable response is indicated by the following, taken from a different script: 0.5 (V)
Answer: 30 (V)
